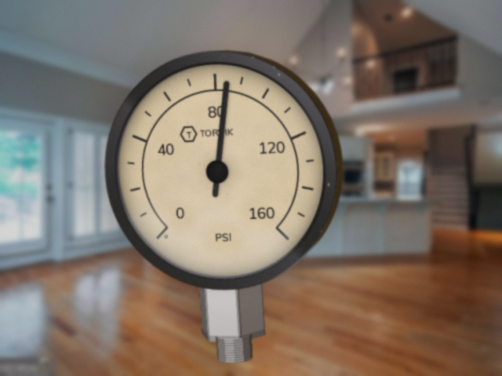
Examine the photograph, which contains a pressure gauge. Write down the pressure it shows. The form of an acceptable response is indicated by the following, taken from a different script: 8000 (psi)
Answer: 85 (psi)
